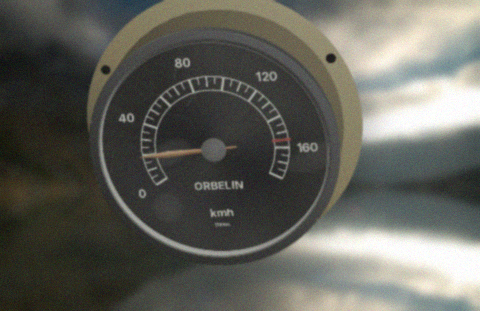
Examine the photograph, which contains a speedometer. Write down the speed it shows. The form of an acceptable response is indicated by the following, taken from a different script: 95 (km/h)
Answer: 20 (km/h)
